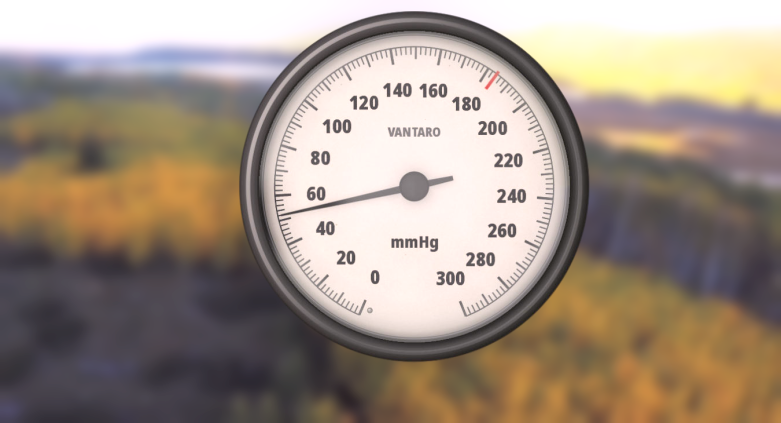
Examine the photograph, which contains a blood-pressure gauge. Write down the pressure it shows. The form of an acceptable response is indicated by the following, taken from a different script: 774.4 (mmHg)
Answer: 52 (mmHg)
